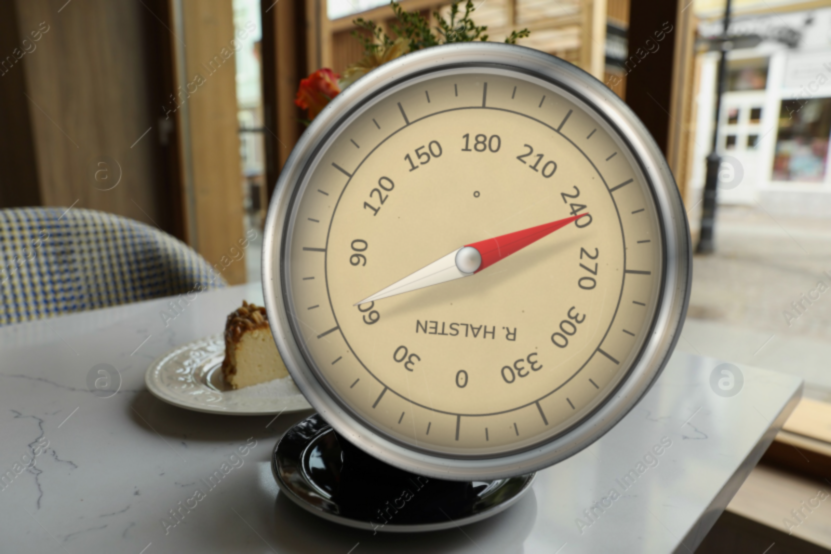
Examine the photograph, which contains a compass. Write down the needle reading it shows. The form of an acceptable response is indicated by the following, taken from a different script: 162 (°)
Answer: 245 (°)
